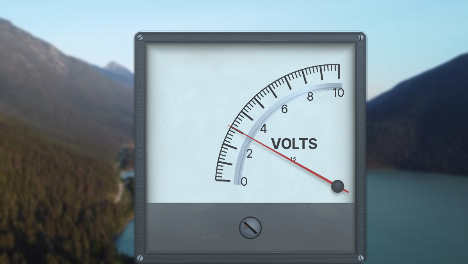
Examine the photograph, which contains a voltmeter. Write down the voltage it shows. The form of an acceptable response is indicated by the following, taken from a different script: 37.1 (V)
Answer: 3 (V)
